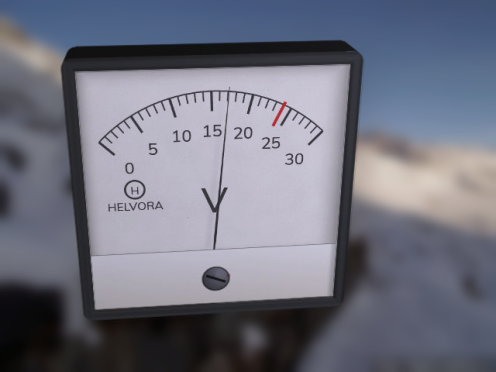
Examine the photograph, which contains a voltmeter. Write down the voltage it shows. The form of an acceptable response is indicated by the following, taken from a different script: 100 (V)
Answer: 17 (V)
